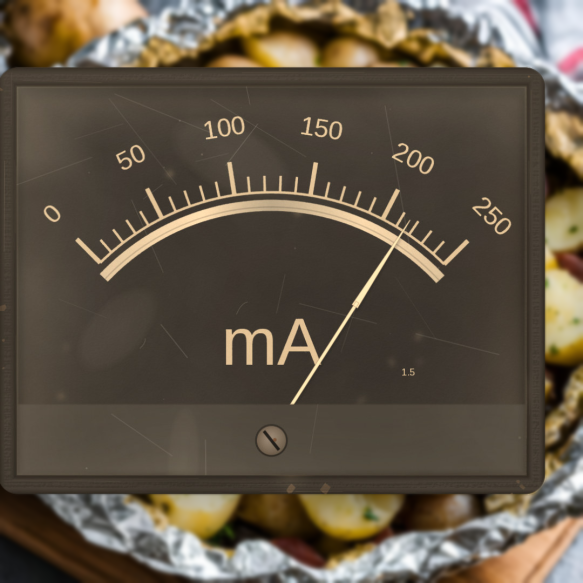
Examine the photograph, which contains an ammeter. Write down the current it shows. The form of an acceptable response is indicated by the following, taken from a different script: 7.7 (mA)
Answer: 215 (mA)
